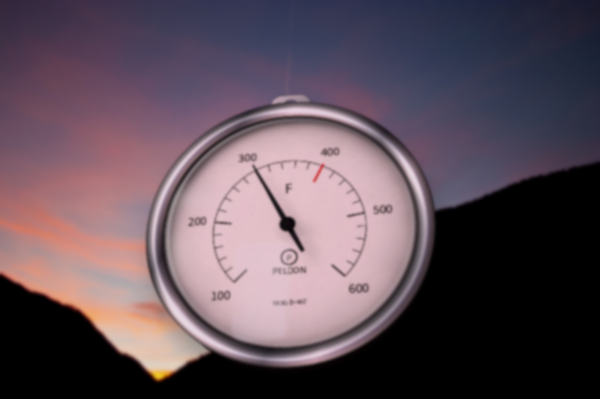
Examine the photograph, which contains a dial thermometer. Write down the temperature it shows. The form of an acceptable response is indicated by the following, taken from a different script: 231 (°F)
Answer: 300 (°F)
